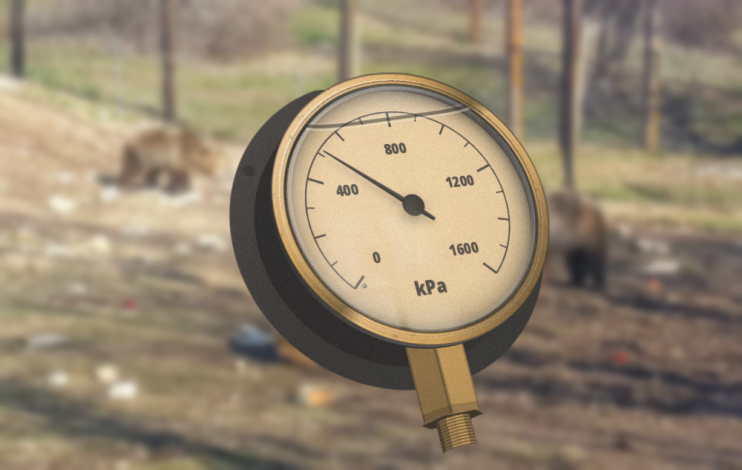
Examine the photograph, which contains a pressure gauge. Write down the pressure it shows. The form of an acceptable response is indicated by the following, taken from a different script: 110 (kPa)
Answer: 500 (kPa)
